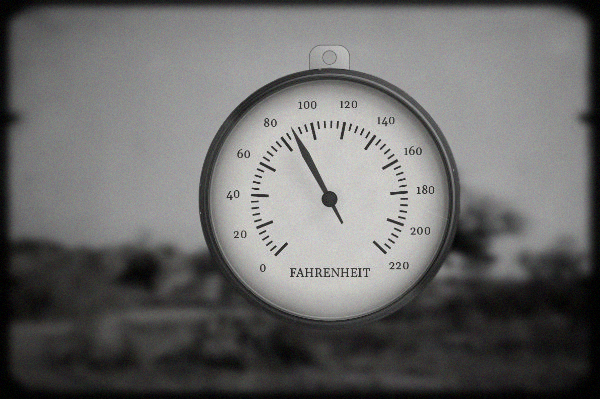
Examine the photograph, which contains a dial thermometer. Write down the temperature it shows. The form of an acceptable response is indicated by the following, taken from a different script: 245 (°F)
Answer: 88 (°F)
